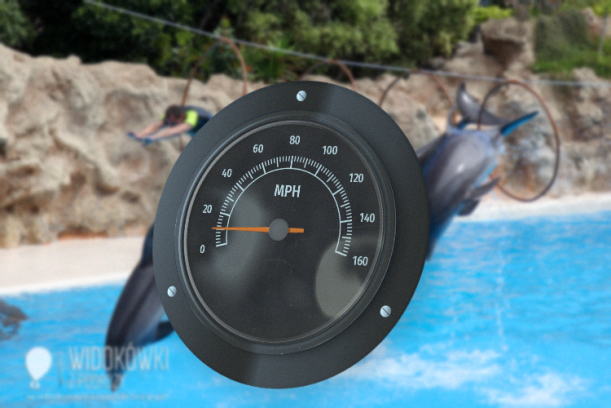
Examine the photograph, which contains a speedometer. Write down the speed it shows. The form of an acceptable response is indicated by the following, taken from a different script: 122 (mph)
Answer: 10 (mph)
